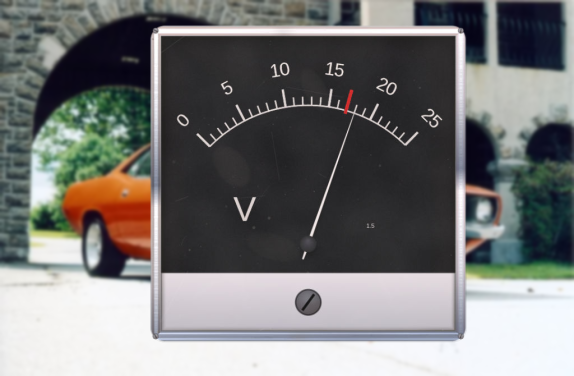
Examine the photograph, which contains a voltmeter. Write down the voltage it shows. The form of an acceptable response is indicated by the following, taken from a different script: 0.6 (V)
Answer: 18 (V)
